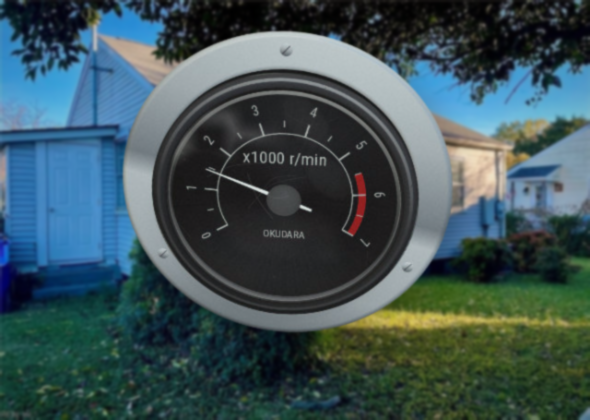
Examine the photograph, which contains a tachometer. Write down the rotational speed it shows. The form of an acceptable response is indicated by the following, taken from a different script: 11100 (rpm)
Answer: 1500 (rpm)
